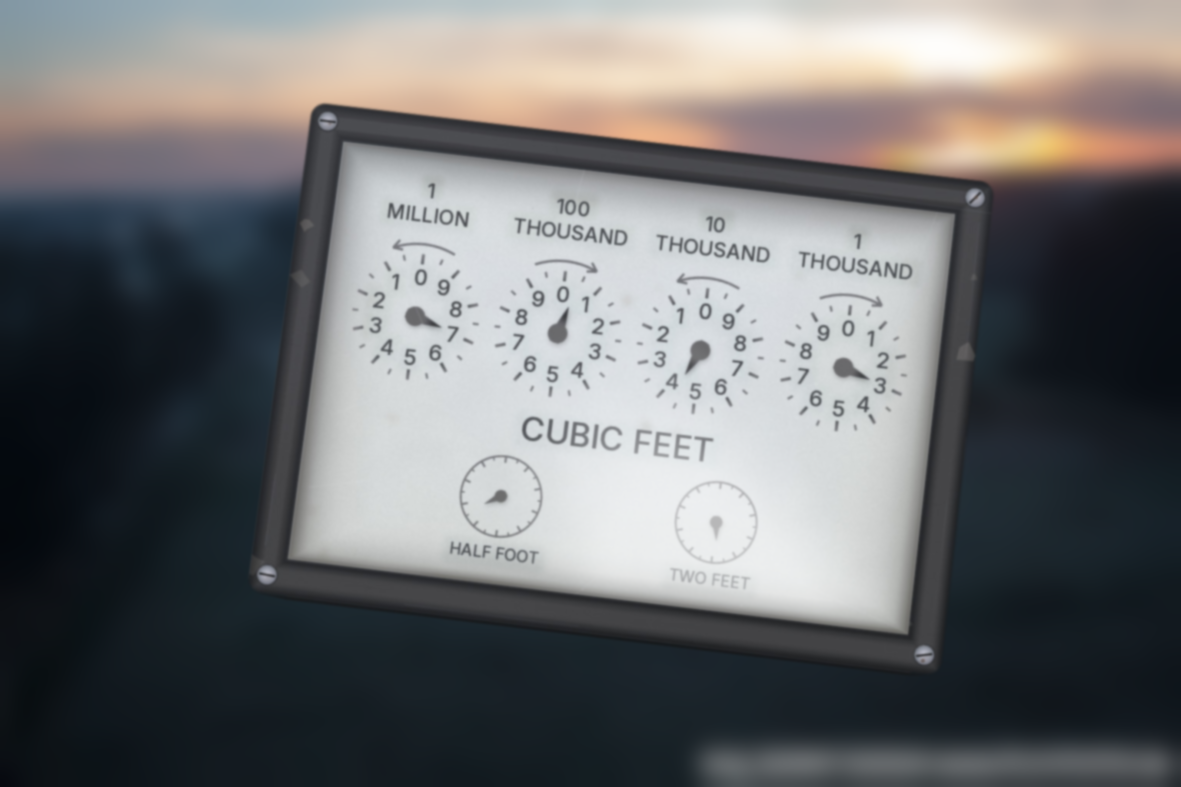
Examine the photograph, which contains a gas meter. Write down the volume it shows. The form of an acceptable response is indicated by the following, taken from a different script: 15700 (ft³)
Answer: 704300 (ft³)
